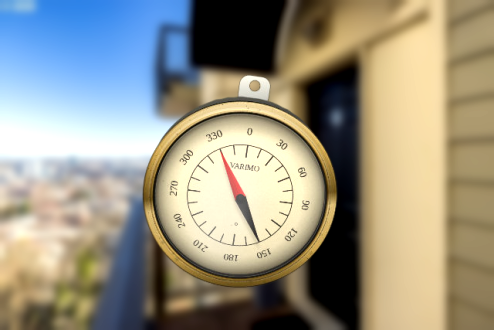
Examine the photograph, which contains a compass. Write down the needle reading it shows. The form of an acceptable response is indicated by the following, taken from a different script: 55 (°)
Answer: 330 (°)
